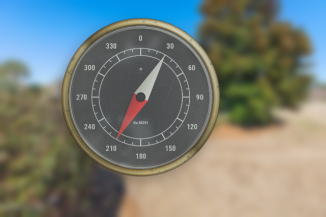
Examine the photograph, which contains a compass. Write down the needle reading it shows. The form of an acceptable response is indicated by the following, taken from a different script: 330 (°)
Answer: 210 (°)
